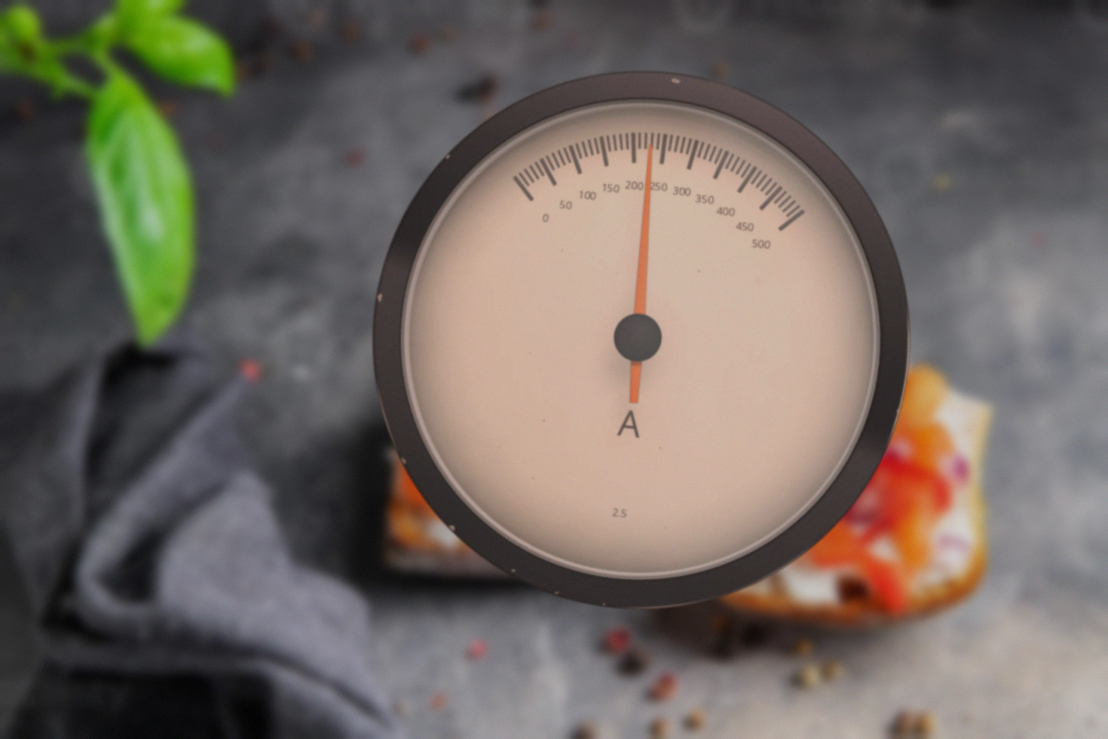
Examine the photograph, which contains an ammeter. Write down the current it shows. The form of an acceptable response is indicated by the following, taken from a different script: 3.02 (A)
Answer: 230 (A)
